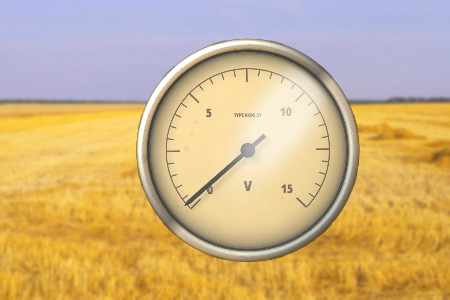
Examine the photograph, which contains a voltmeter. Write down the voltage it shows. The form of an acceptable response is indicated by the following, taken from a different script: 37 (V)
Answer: 0.25 (V)
